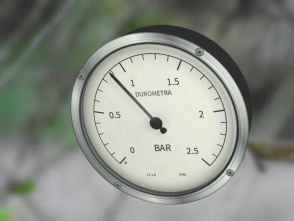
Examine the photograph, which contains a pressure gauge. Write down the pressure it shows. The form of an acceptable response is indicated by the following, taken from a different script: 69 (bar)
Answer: 0.9 (bar)
